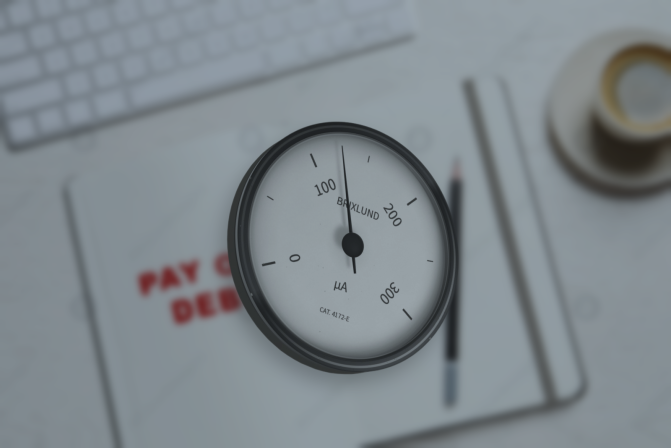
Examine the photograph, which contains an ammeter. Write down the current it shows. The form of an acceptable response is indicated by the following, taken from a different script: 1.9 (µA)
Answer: 125 (µA)
